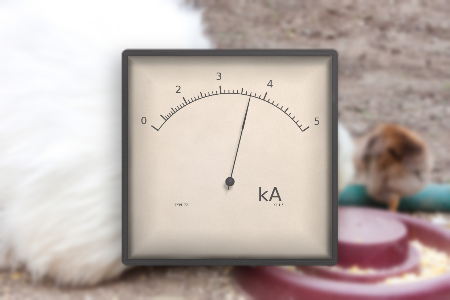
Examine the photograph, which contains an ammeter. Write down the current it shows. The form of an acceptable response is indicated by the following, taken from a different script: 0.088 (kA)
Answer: 3.7 (kA)
